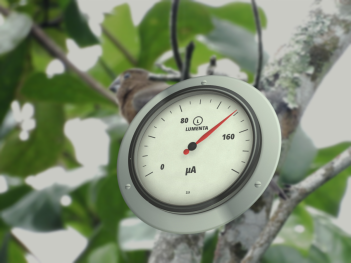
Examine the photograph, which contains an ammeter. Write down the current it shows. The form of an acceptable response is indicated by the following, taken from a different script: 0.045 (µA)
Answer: 140 (µA)
